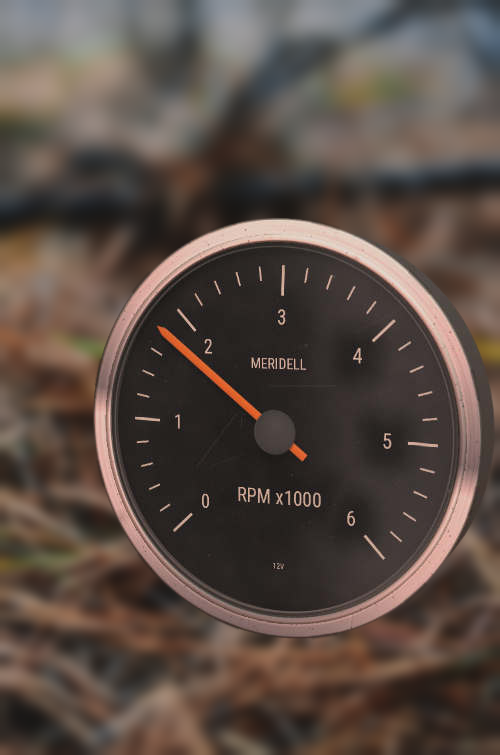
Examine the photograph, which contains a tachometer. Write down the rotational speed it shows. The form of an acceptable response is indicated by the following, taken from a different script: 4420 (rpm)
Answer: 1800 (rpm)
